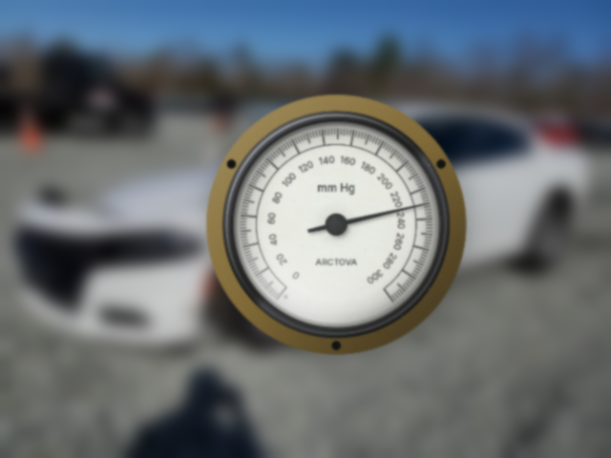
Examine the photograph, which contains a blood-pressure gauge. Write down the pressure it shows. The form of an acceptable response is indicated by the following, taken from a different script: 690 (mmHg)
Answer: 230 (mmHg)
